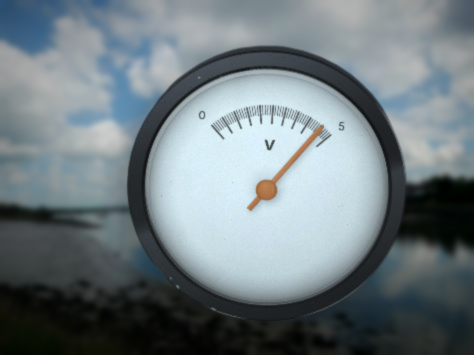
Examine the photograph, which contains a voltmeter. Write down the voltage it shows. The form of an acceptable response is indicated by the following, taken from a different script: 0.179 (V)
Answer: 4.5 (V)
